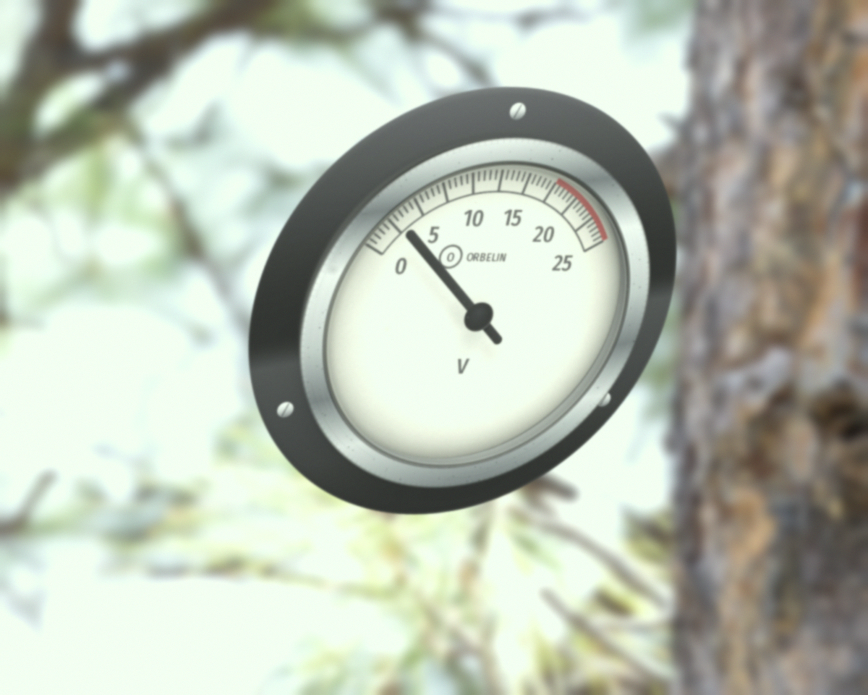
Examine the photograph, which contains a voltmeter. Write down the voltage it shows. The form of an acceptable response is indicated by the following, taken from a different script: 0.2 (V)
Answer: 3 (V)
